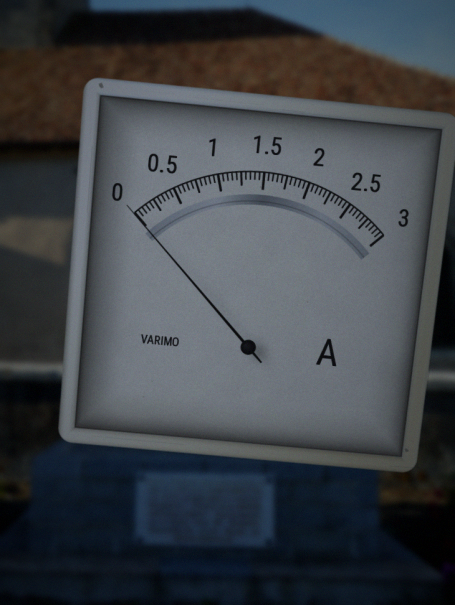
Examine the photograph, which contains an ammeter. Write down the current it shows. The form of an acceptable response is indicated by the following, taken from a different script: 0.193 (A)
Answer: 0 (A)
